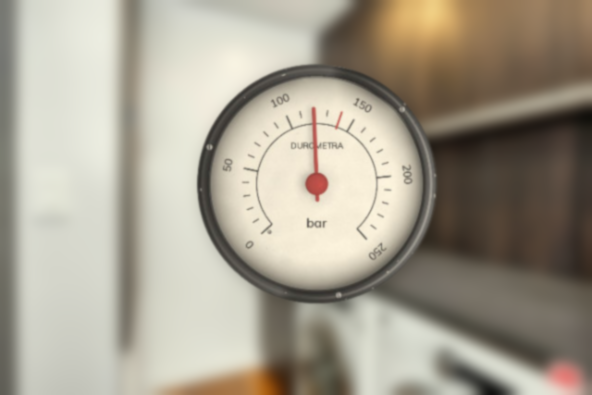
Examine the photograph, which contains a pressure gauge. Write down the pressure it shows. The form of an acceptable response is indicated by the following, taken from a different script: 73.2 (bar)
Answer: 120 (bar)
